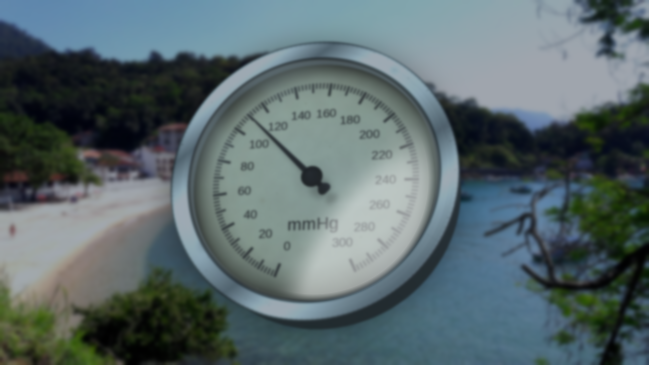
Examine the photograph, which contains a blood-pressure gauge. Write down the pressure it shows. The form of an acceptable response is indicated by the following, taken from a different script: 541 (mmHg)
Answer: 110 (mmHg)
